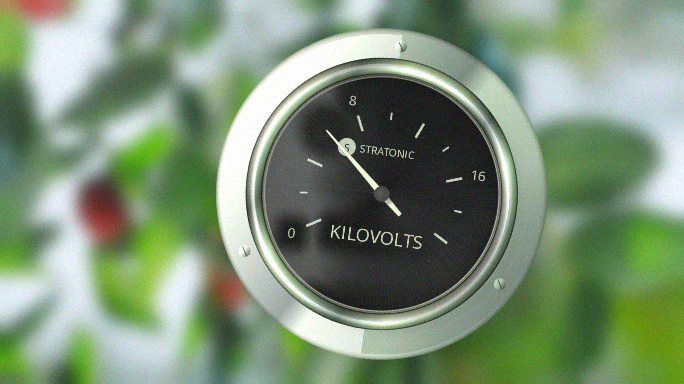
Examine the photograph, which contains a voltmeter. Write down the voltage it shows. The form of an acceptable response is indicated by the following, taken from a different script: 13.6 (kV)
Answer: 6 (kV)
